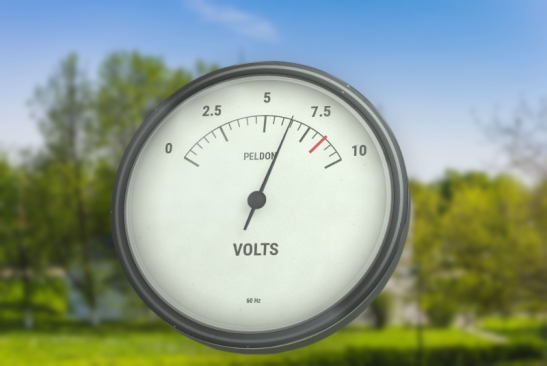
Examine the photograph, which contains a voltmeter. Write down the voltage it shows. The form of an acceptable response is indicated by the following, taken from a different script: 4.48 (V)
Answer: 6.5 (V)
